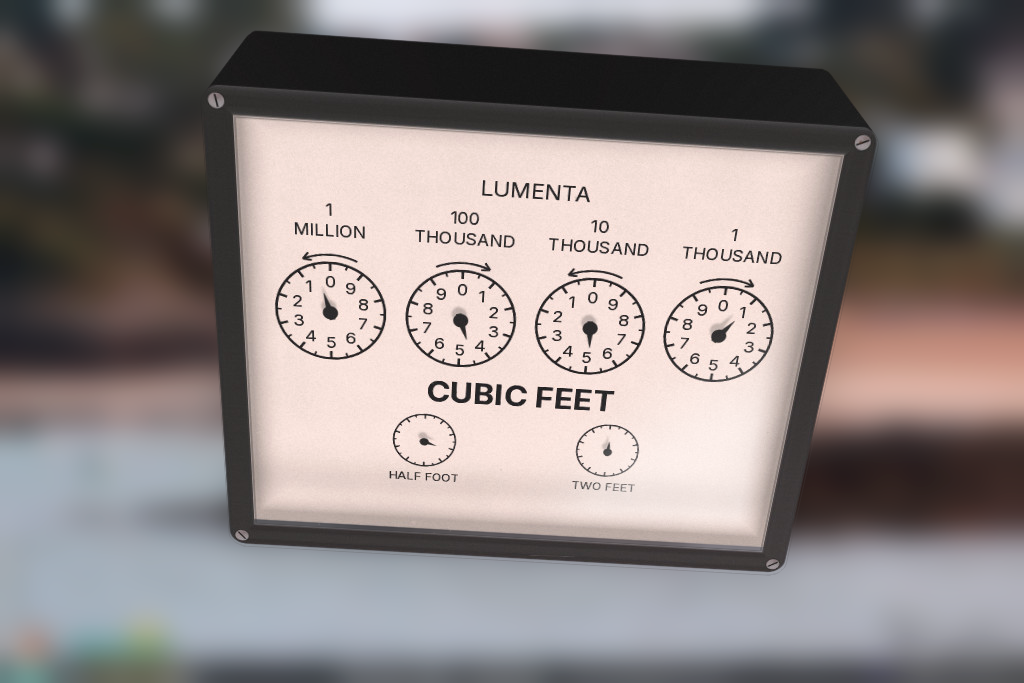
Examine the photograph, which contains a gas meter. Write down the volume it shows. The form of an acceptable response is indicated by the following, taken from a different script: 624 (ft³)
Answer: 45100 (ft³)
